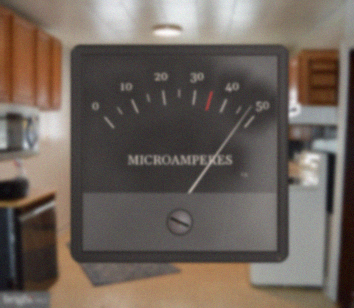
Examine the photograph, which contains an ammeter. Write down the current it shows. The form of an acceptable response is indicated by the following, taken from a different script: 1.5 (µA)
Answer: 47.5 (µA)
